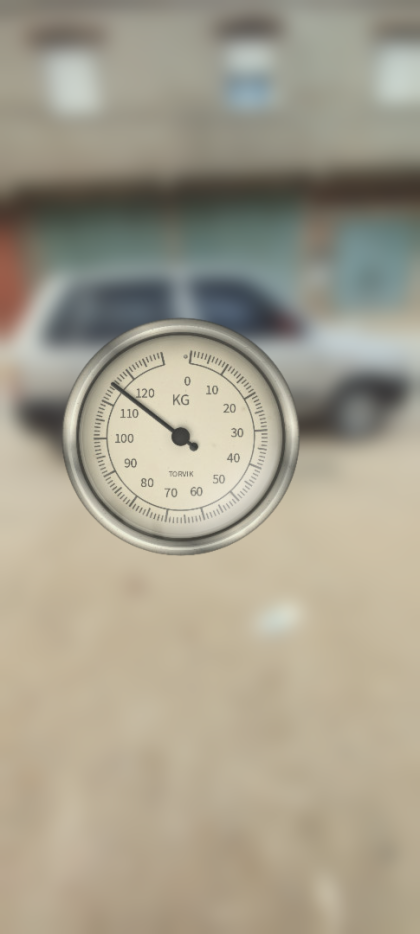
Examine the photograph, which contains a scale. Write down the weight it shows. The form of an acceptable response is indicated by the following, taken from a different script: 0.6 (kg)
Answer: 115 (kg)
